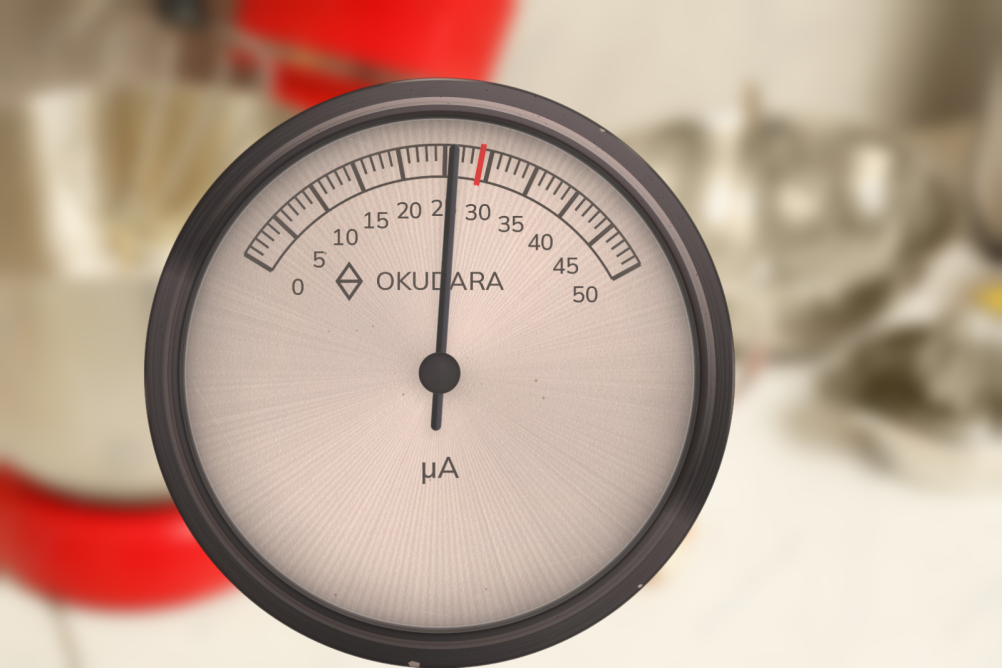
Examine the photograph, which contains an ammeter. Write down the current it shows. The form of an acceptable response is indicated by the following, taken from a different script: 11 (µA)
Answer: 26 (µA)
